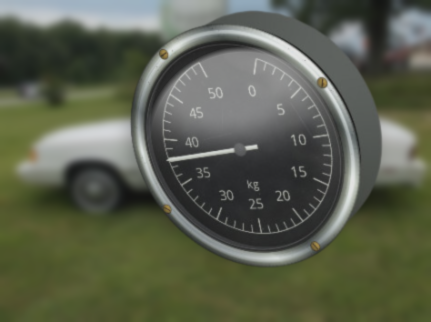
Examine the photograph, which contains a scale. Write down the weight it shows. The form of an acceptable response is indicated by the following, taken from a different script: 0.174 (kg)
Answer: 38 (kg)
